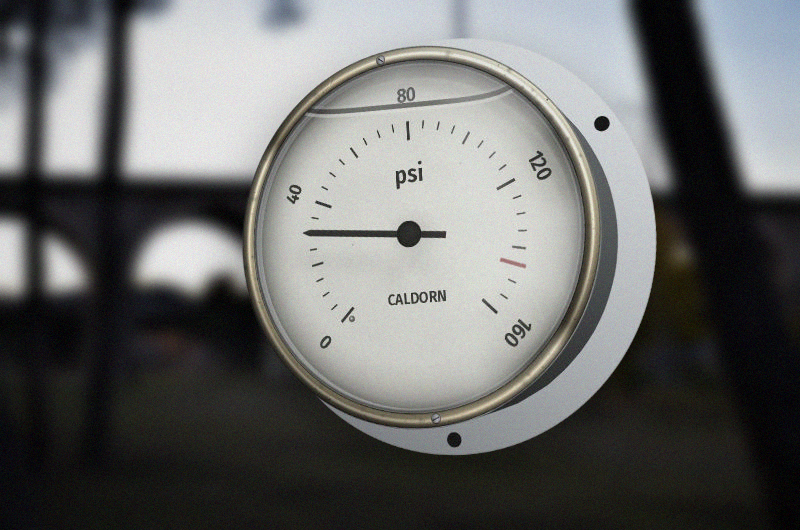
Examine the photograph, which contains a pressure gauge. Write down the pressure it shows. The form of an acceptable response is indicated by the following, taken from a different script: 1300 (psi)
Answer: 30 (psi)
